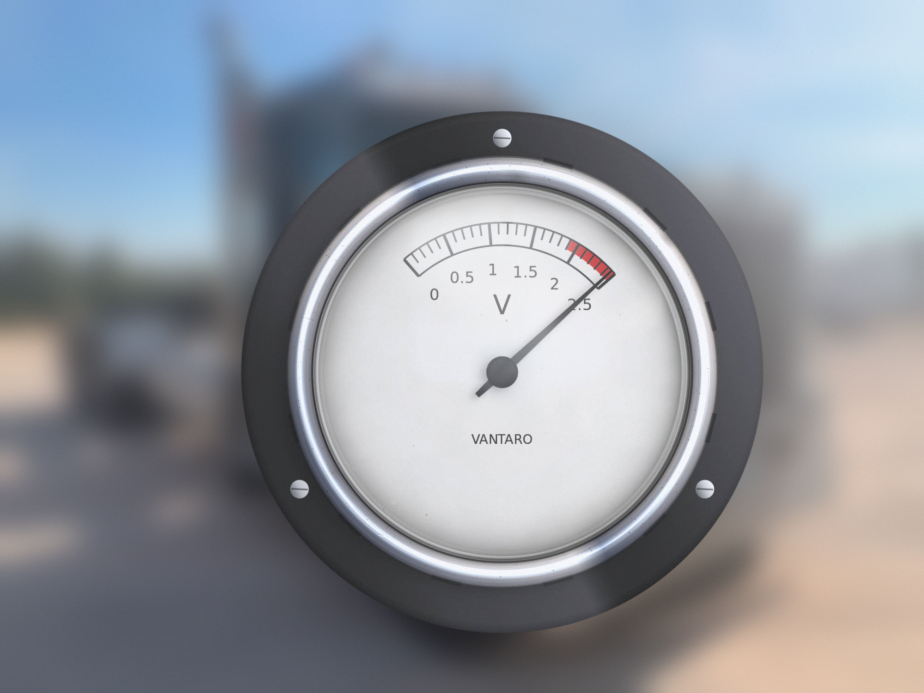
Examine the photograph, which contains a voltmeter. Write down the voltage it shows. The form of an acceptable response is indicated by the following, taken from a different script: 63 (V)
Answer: 2.45 (V)
